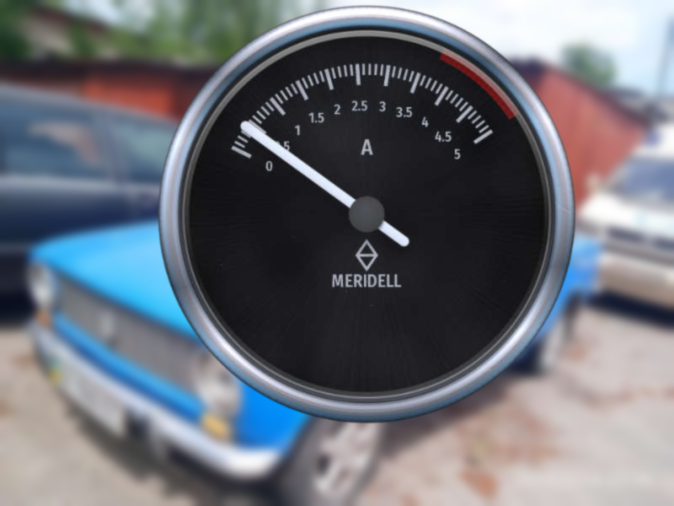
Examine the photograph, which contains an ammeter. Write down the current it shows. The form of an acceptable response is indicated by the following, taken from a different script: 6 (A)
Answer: 0.4 (A)
